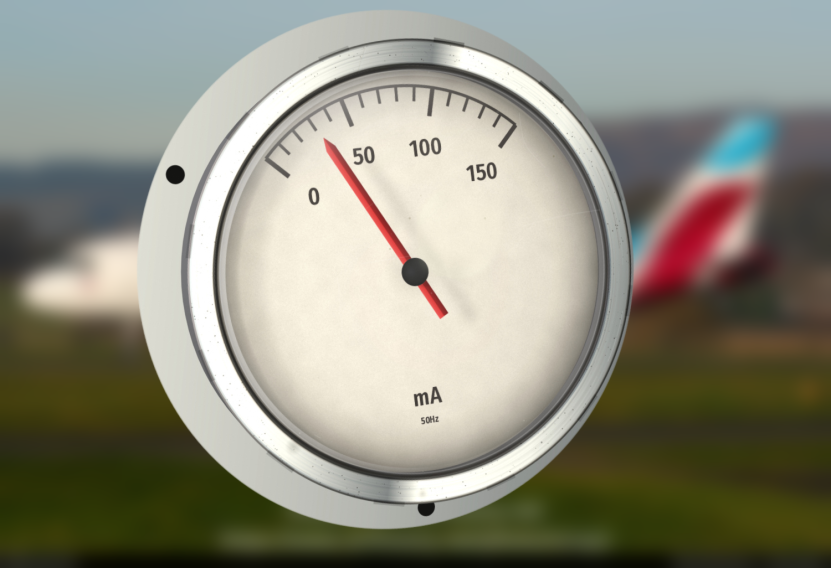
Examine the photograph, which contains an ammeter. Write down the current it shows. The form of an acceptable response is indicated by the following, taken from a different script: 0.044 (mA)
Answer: 30 (mA)
